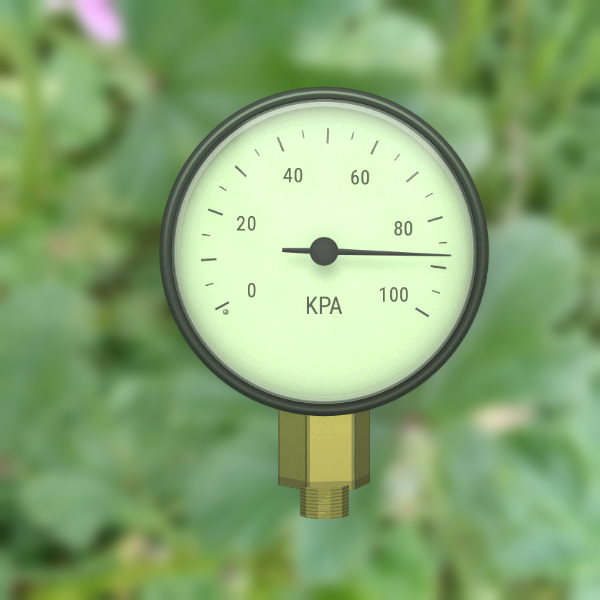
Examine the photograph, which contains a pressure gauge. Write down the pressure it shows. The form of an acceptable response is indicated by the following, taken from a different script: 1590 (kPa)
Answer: 87.5 (kPa)
